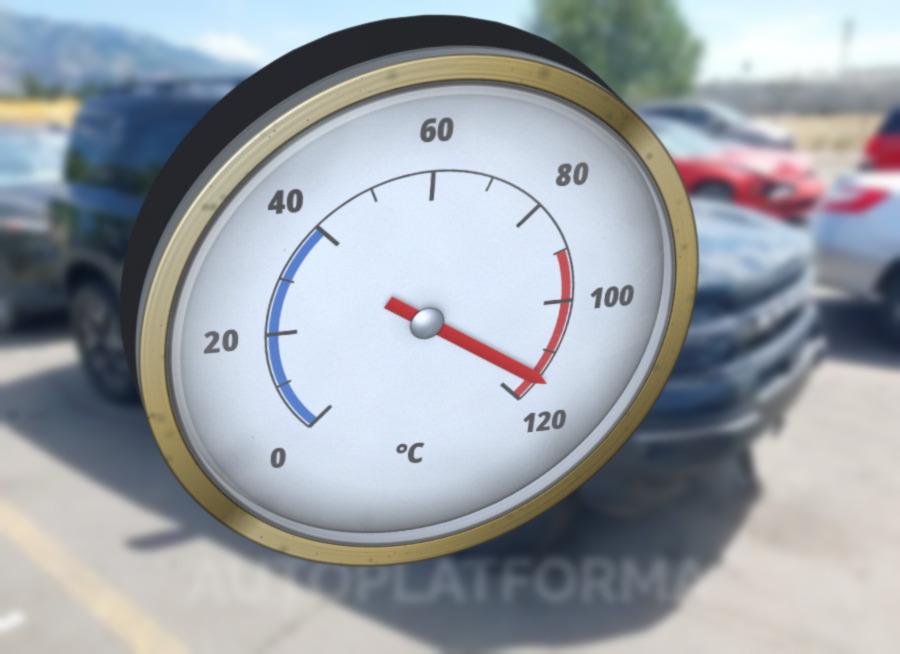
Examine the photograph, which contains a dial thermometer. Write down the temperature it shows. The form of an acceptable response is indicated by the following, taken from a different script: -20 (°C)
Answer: 115 (°C)
